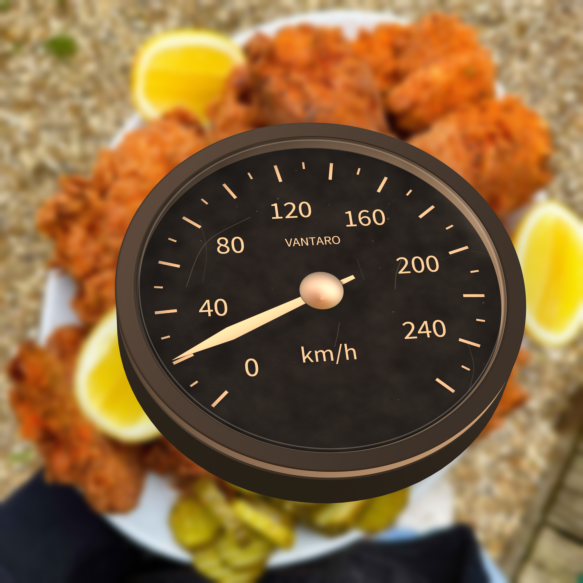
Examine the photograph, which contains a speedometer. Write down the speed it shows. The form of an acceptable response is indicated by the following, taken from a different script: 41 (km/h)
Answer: 20 (km/h)
